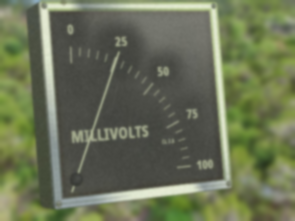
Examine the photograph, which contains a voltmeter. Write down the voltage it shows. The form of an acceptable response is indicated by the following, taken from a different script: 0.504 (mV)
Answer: 25 (mV)
